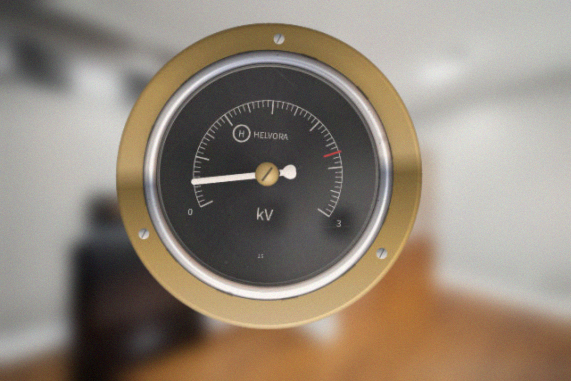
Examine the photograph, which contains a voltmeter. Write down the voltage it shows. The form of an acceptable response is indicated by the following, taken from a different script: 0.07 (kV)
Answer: 0.25 (kV)
